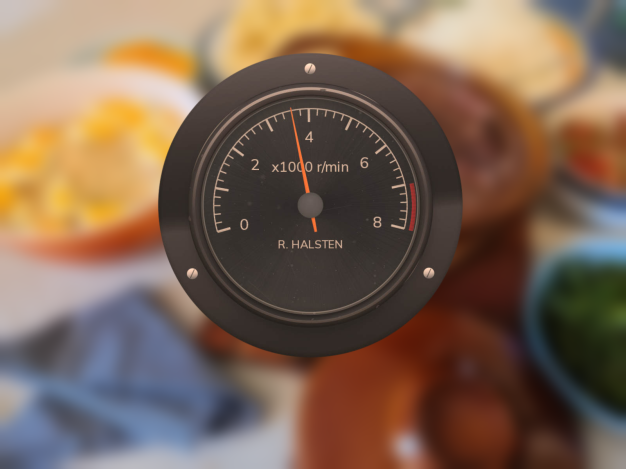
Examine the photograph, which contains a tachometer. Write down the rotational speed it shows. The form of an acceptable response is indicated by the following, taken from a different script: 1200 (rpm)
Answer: 3600 (rpm)
